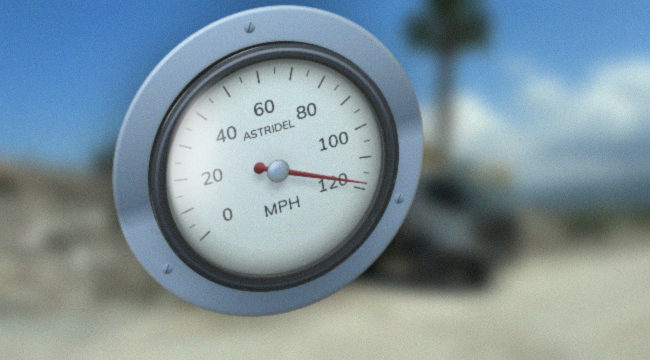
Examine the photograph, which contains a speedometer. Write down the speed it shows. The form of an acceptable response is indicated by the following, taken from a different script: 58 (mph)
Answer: 117.5 (mph)
